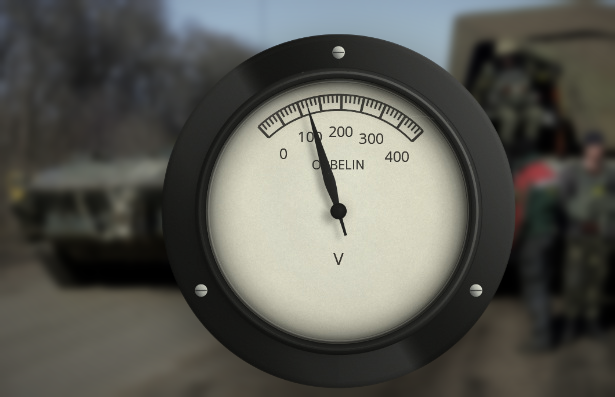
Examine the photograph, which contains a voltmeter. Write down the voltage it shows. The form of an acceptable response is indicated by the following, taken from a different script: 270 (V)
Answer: 120 (V)
